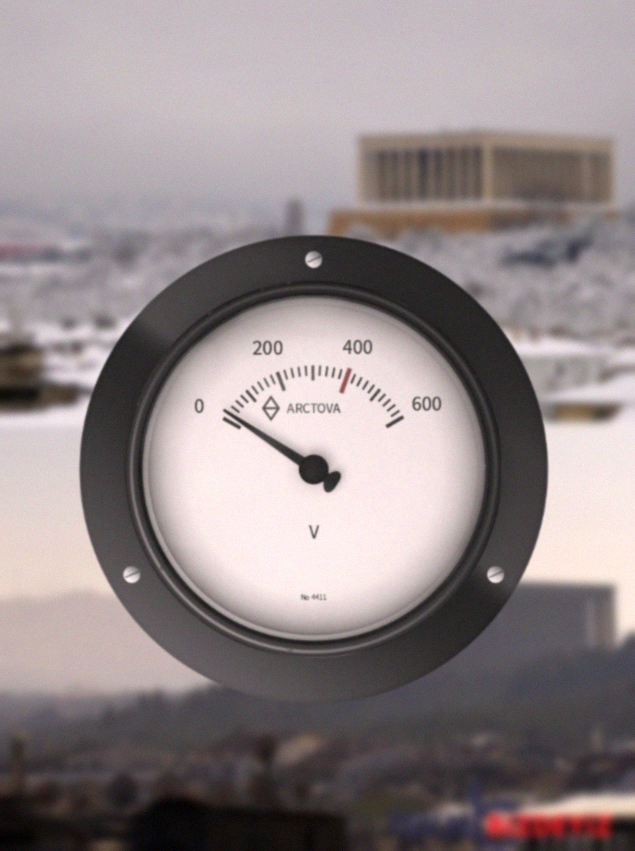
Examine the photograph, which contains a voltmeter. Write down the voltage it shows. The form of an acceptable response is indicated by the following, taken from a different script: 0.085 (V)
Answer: 20 (V)
